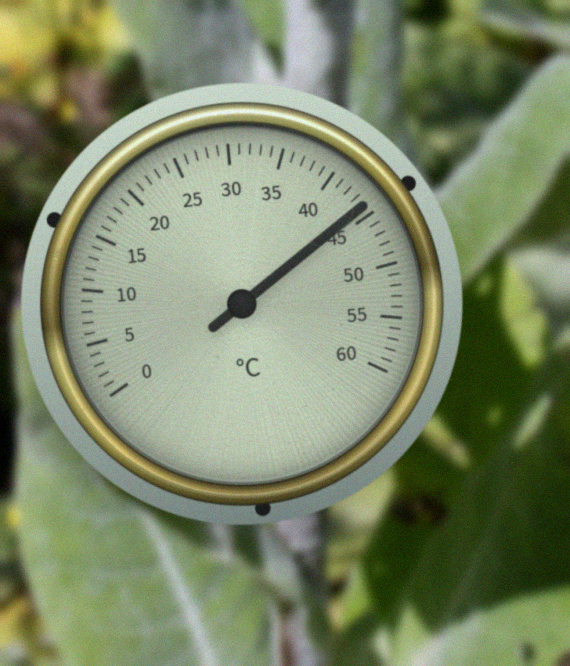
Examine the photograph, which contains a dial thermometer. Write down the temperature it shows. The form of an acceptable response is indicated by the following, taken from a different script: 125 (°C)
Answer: 44 (°C)
